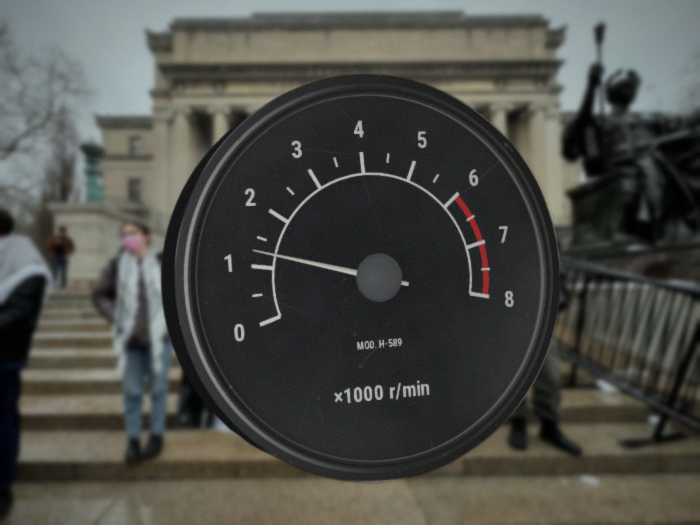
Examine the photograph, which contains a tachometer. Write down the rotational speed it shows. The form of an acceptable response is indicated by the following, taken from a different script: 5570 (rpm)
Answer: 1250 (rpm)
